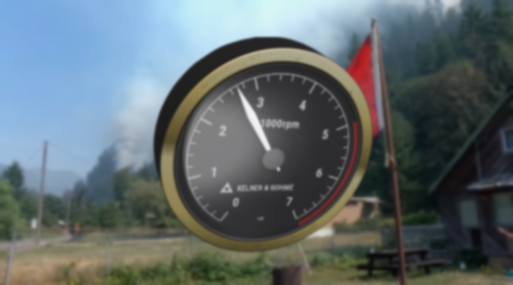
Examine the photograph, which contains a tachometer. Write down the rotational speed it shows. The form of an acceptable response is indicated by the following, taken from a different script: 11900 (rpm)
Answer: 2700 (rpm)
